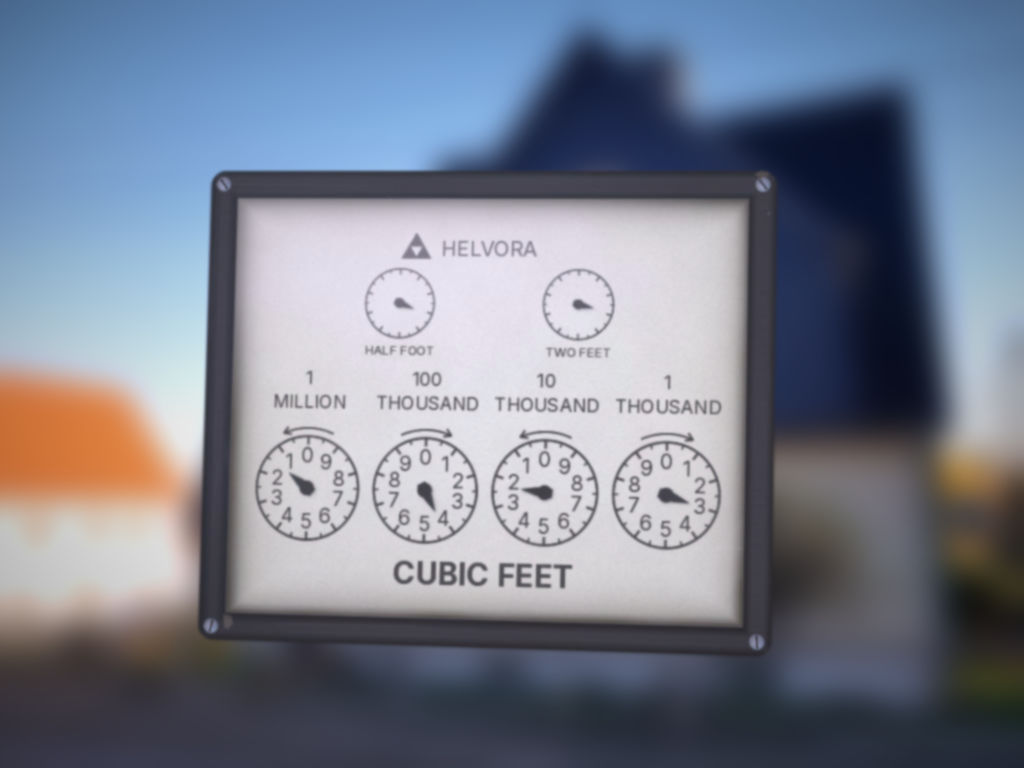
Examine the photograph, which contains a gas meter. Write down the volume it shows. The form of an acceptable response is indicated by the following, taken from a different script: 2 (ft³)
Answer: 142300 (ft³)
